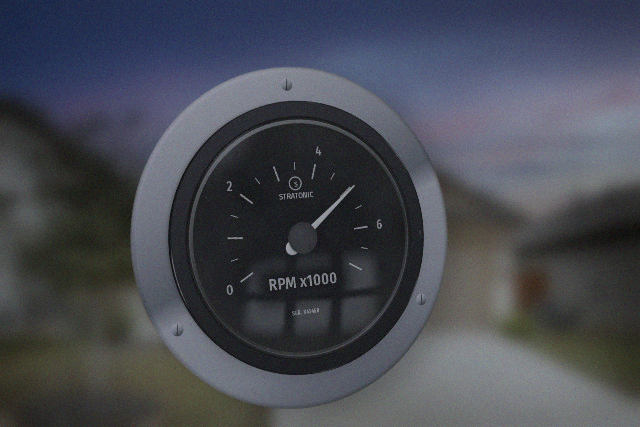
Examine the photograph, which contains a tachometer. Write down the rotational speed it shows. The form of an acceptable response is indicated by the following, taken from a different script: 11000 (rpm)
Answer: 5000 (rpm)
